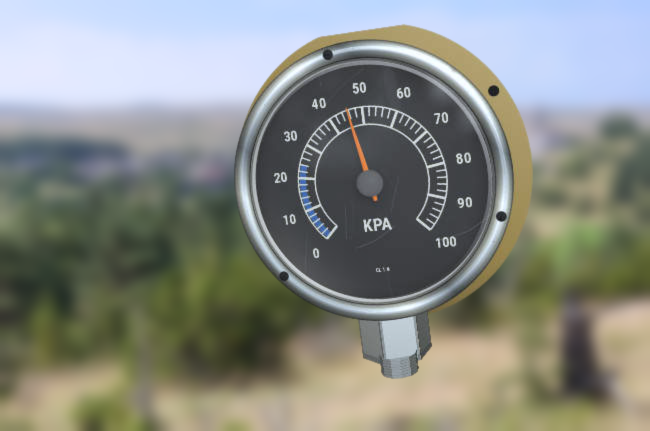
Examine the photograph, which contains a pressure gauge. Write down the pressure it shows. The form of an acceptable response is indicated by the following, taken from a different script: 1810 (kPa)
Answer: 46 (kPa)
